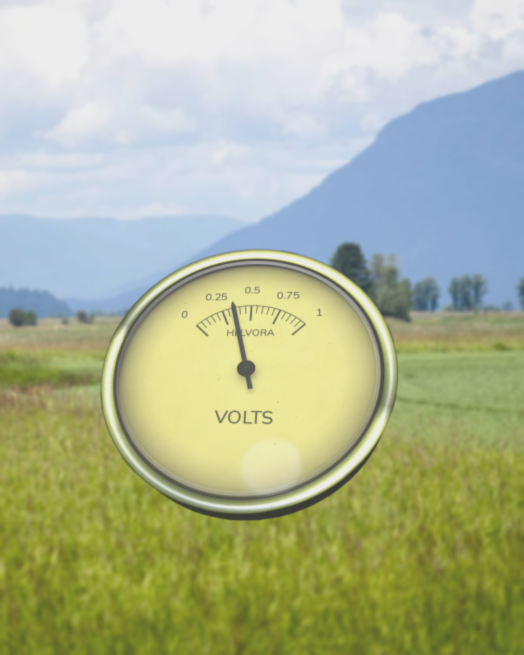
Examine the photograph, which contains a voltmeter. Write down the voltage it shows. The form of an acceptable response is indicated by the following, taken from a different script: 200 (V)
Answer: 0.35 (V)
